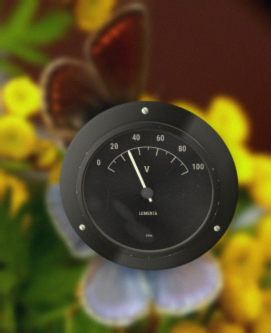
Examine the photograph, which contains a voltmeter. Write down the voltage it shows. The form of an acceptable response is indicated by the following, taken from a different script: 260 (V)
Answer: 30 (V)
